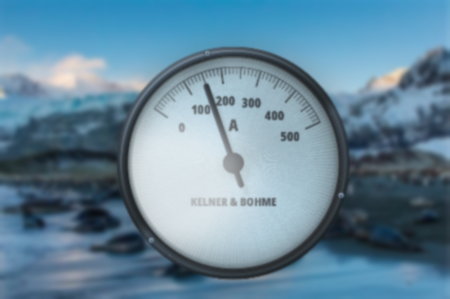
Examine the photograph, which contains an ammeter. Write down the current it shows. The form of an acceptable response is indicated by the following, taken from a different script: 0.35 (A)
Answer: 150 (A)
